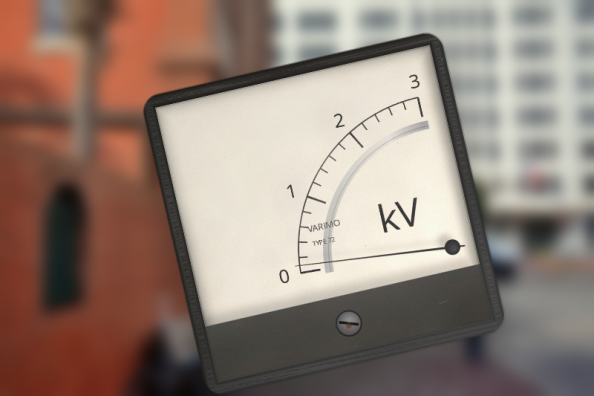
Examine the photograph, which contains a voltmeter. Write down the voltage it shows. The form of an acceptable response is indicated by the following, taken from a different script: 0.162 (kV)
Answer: 0.1 (kV)
